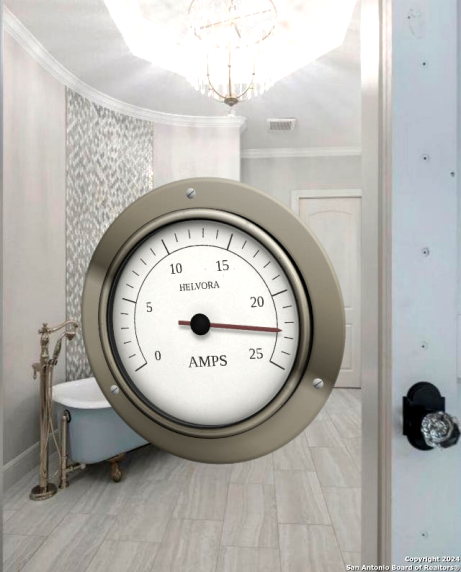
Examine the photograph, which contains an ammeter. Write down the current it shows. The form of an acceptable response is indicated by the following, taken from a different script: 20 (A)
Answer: 22.5 (A)
